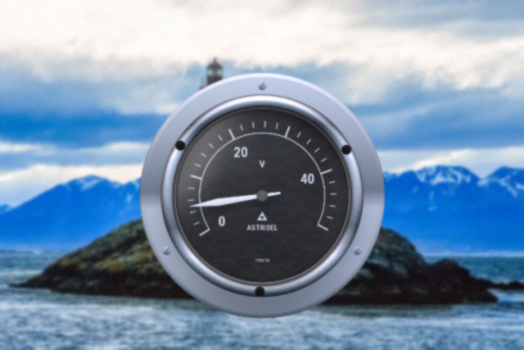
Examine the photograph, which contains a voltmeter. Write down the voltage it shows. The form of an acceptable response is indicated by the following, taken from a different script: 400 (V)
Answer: 5 (V)
